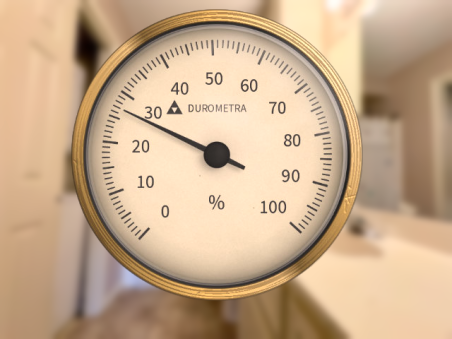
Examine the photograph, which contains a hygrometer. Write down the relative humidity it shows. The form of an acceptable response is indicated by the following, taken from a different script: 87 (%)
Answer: 27 (%)
